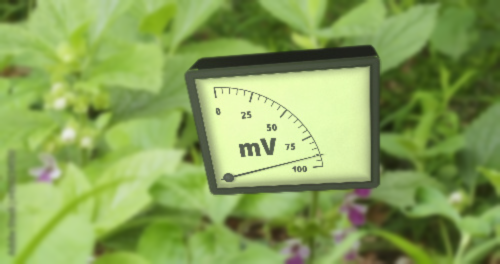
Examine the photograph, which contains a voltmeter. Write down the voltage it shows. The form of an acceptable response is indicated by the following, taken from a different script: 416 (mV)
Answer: 90 (mV)
